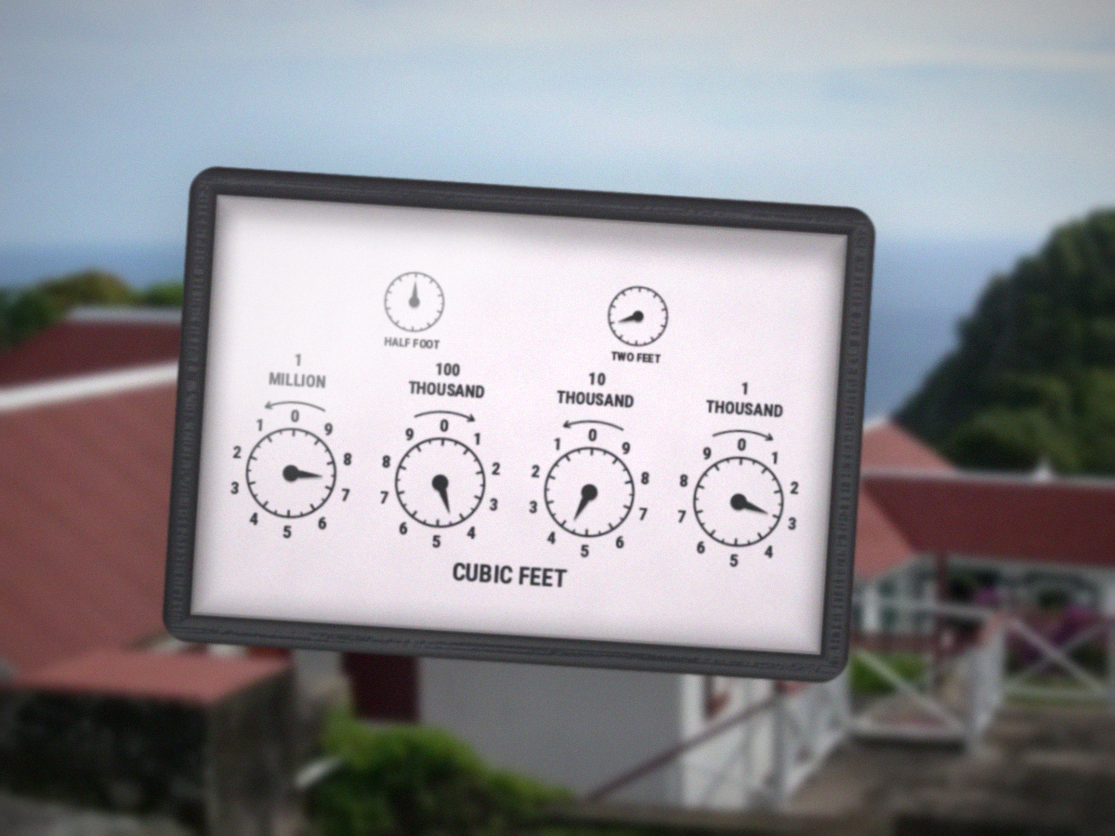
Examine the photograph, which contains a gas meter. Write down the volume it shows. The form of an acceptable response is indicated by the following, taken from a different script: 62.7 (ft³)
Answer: 744300 (ft³)
